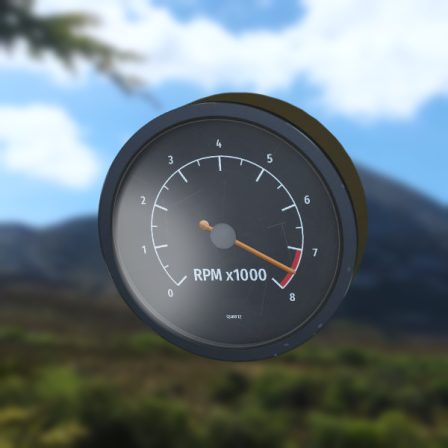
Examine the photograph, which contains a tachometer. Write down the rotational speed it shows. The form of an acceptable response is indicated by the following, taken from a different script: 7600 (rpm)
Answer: 7500 (rpm)
